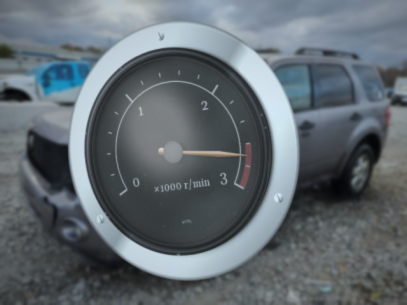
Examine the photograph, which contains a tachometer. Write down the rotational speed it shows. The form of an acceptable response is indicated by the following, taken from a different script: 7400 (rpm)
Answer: 2700 (rpm)
